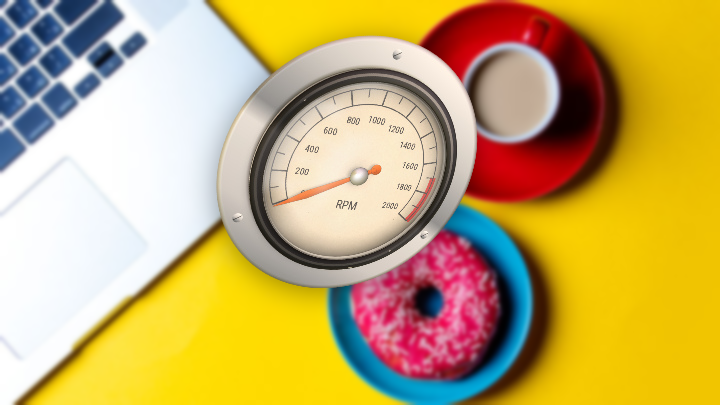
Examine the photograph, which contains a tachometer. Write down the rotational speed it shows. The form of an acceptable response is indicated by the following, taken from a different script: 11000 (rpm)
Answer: 0 (rpm)
